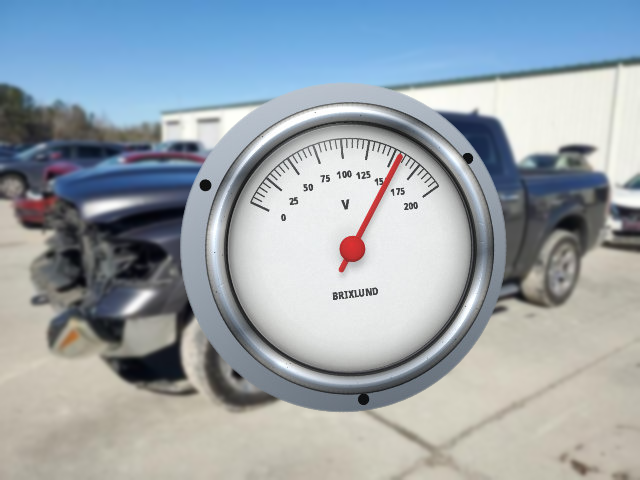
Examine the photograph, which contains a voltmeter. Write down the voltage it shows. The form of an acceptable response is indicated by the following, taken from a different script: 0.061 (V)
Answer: 155 (V)
